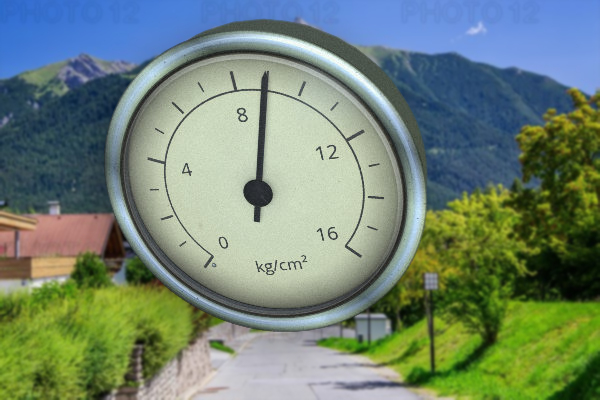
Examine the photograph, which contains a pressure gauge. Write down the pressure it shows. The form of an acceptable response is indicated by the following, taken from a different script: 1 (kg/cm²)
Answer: 9 (kg/cm²)
